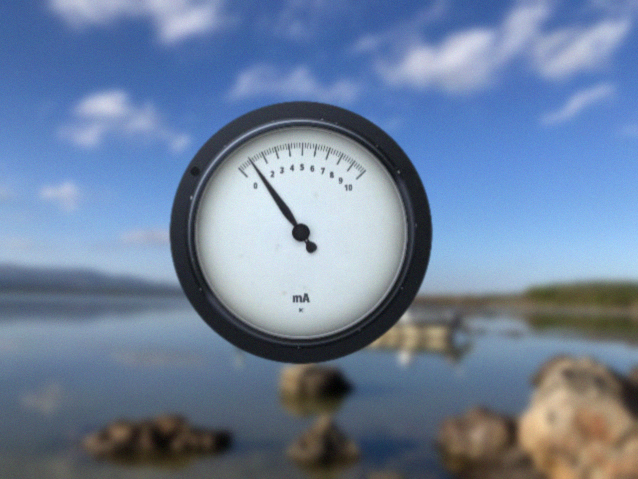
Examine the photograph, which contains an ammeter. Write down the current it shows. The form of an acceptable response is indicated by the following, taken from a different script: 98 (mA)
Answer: 1 (mA)
